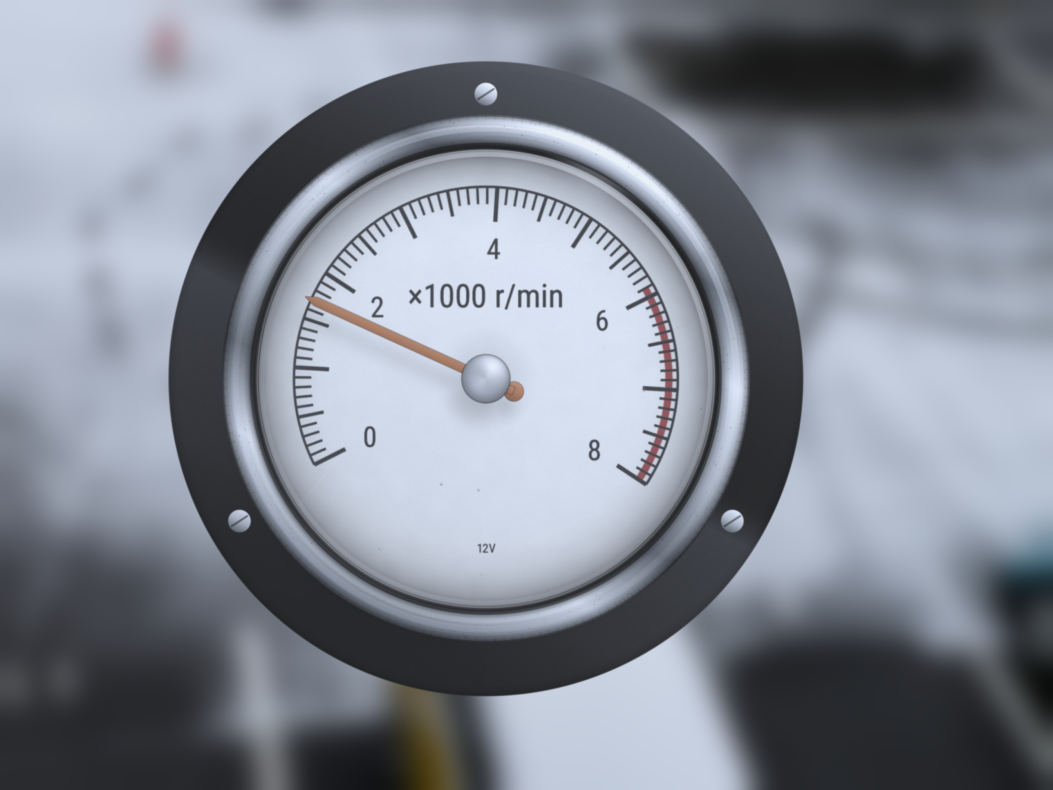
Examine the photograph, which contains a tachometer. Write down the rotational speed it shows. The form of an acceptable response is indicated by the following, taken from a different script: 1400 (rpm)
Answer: 1700 (rpm)
